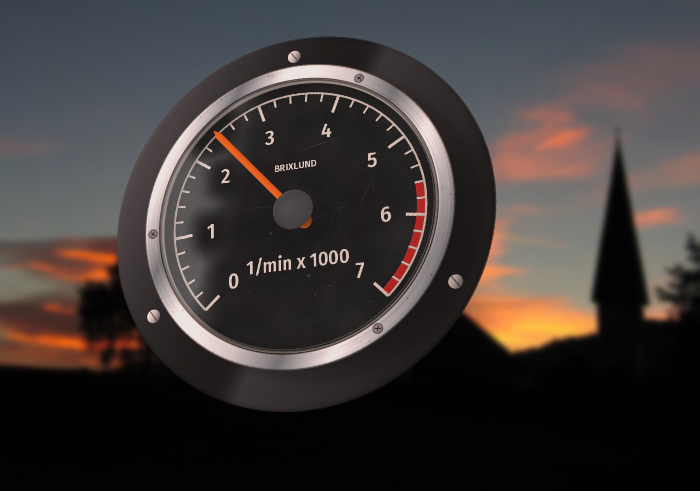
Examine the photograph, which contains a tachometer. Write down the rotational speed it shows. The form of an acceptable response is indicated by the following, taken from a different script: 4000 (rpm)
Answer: 2400 (rpm)
